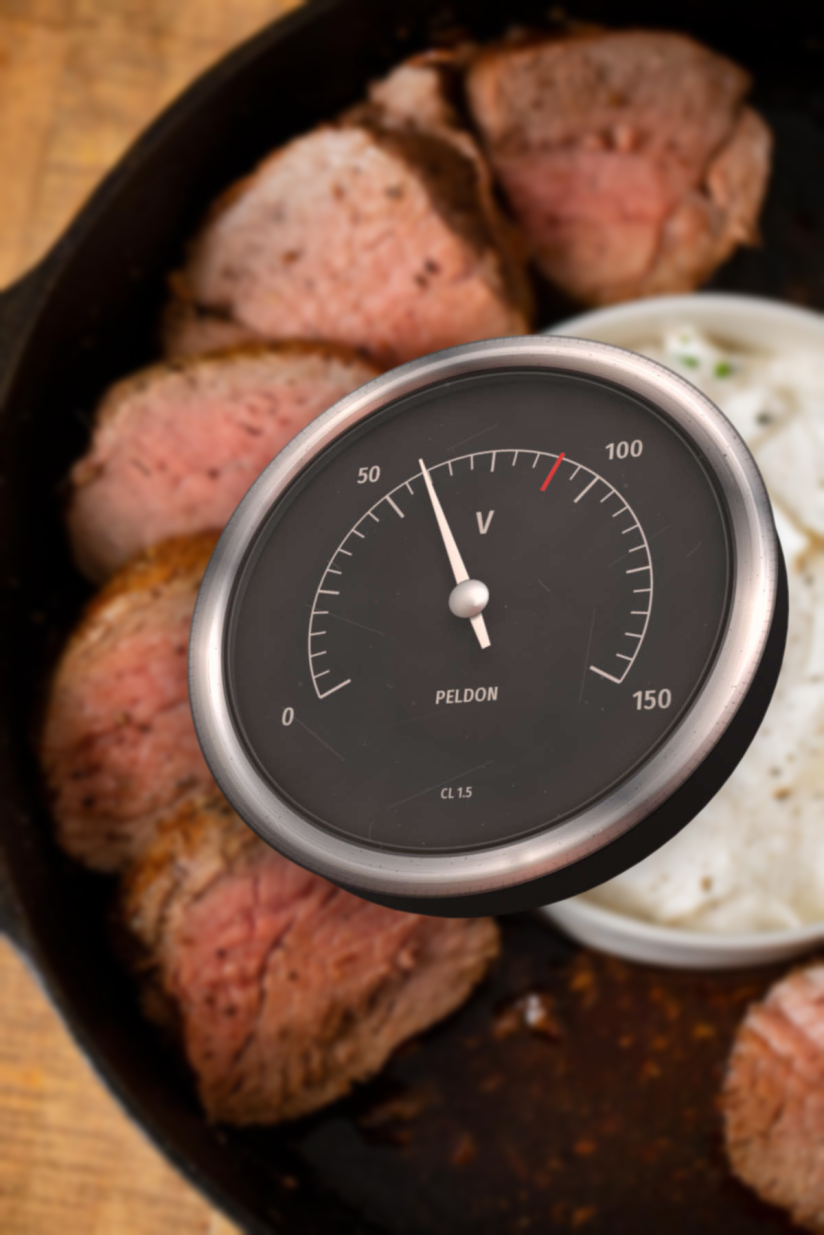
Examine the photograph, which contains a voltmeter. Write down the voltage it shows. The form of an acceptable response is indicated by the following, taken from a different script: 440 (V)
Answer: 60 (V)
